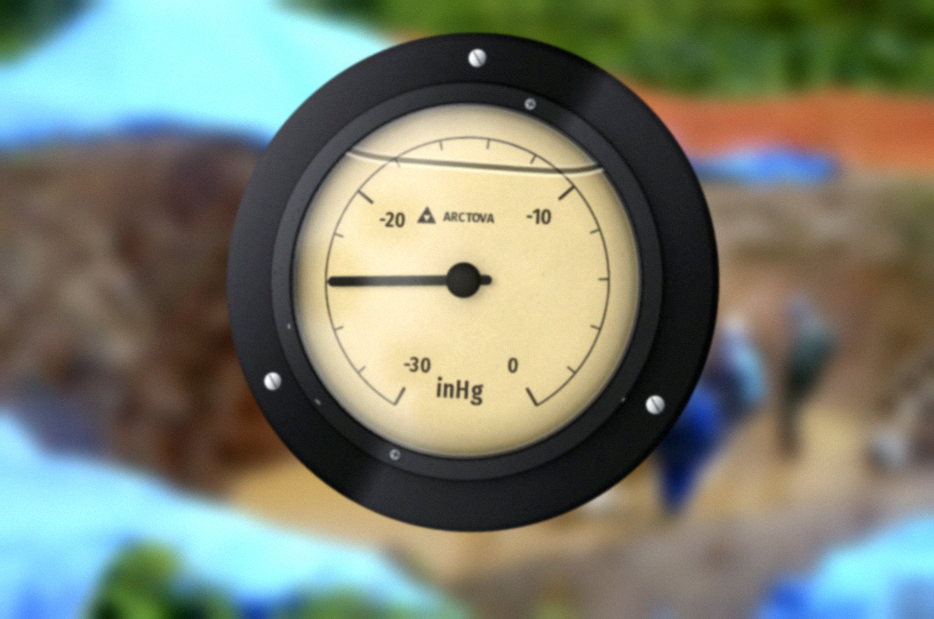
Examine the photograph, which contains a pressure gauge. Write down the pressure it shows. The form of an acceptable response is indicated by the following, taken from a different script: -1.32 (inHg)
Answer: -24 (inHg)
